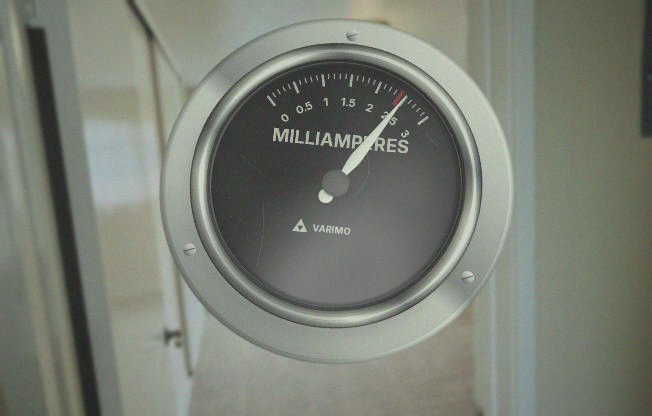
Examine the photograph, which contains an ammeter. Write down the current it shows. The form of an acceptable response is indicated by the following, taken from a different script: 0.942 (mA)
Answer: 2.5 (mA)
